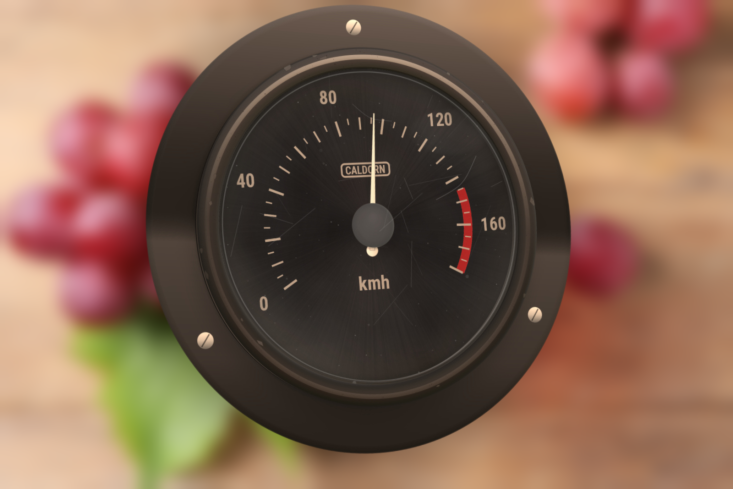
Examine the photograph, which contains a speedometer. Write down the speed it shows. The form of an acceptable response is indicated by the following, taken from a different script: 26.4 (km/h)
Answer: 95 (km/h)
